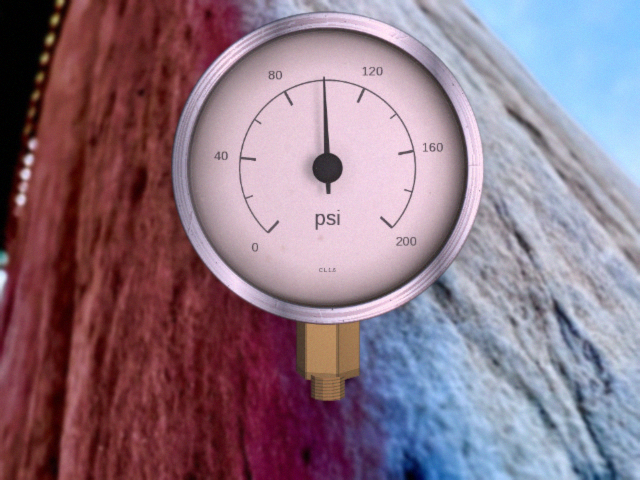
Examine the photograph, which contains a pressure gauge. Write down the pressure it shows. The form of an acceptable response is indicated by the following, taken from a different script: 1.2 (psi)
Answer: 100 (psi)
